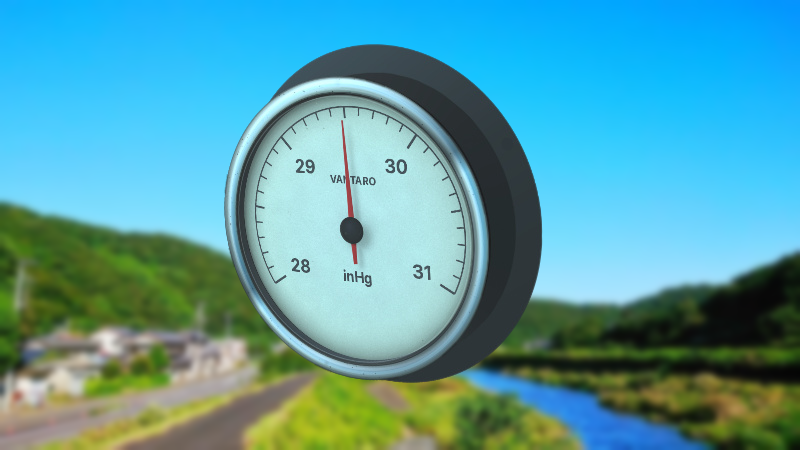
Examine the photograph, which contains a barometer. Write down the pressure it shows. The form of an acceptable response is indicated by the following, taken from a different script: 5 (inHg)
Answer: 29.5 (inHg)
